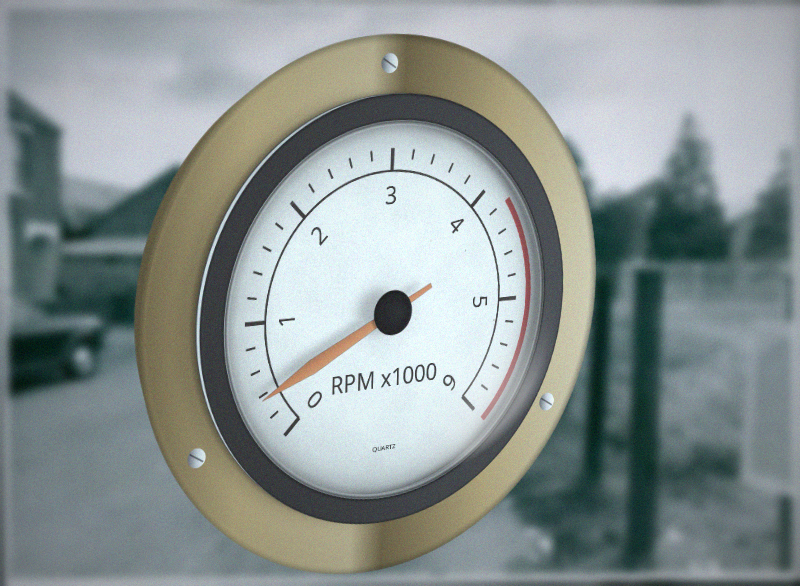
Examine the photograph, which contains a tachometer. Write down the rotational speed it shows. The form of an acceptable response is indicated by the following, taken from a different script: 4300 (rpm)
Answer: 400 (rpm)
